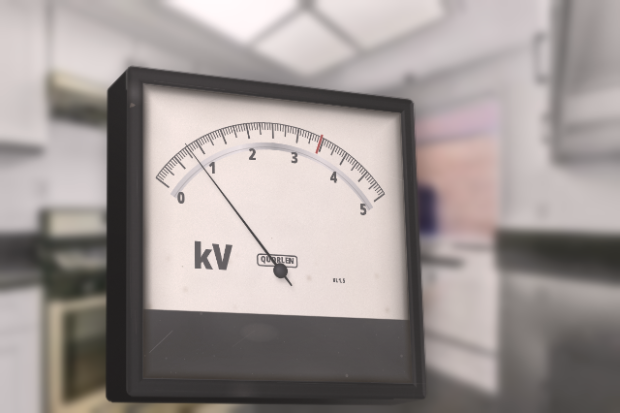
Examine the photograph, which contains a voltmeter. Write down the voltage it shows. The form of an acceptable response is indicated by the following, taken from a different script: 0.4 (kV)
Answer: 0.75 (kV)
